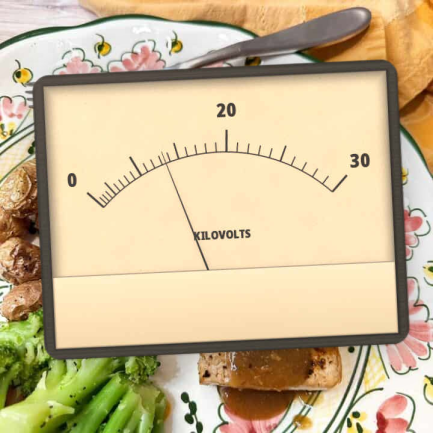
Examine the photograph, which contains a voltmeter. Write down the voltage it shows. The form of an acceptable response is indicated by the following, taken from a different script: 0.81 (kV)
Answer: 13.5 (kV)
